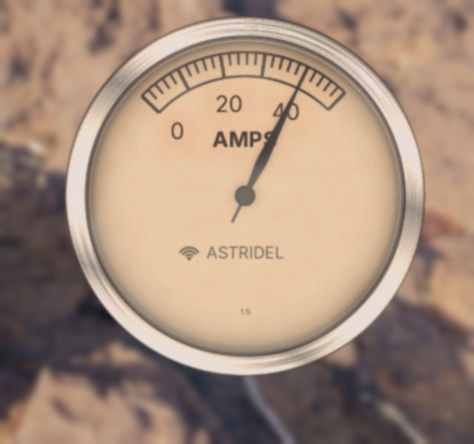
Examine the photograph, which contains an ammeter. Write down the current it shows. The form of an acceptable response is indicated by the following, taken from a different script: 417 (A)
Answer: 40 (A)
